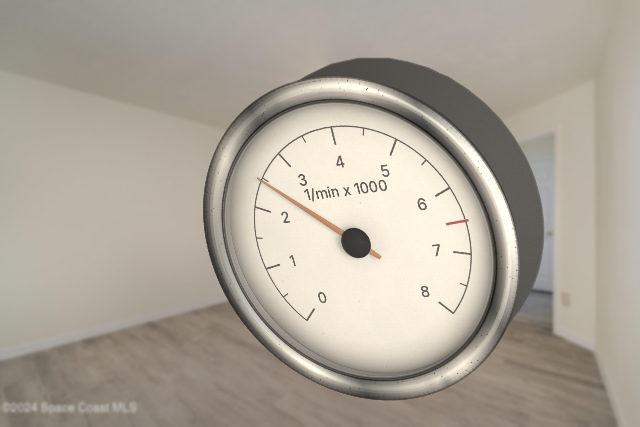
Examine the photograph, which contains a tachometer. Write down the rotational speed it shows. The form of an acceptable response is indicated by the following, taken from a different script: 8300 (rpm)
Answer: 2500 (rpm)
